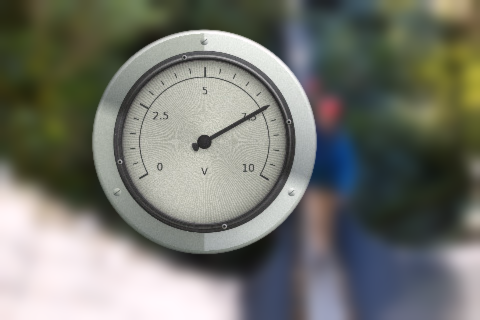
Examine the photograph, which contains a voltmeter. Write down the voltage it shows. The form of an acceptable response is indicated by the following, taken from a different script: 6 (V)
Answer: 7.5 (V)
